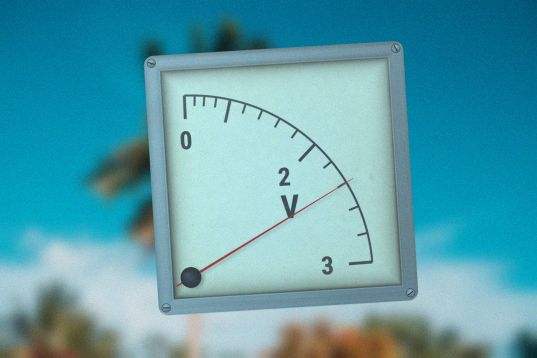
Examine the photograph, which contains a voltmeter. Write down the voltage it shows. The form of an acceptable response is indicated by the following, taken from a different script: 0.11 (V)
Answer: 2.4 (V)
